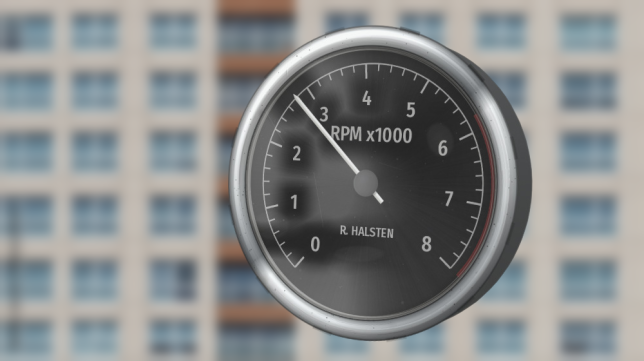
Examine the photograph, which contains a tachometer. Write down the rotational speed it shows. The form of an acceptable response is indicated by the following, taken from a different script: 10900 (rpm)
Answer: 2800 (rpm)
